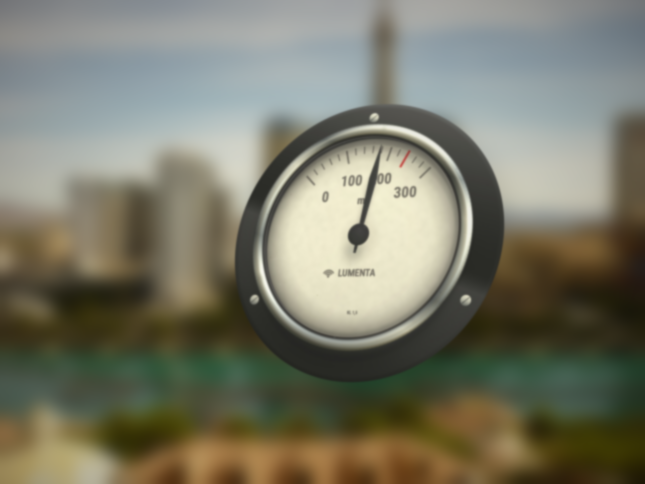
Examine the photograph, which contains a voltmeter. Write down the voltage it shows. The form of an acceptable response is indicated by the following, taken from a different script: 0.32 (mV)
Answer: 180 (mV)
